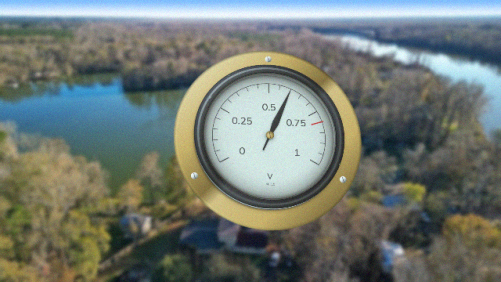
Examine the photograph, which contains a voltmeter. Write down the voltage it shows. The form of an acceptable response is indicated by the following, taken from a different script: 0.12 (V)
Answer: 0.6 (V)
